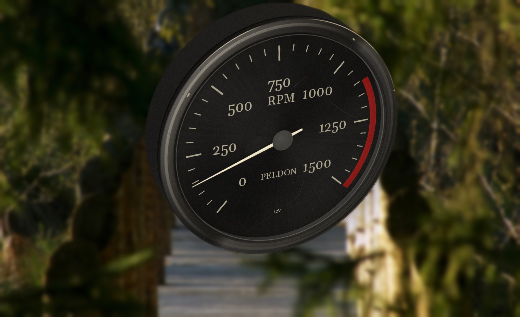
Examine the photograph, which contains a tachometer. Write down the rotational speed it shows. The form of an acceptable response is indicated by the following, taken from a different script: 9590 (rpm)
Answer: 150 (rpm)
